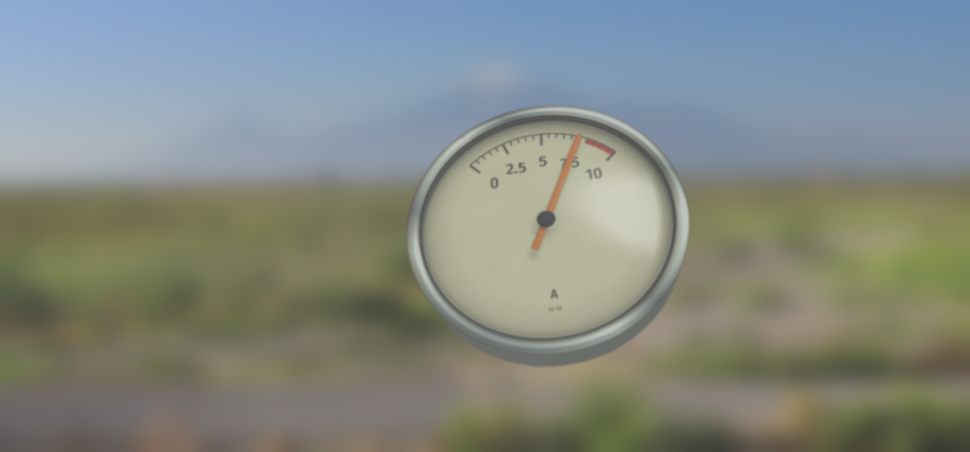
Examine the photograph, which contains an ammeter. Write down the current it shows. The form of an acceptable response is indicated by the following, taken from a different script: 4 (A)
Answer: 7.5 (A)
